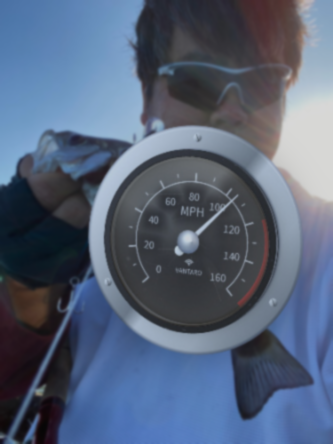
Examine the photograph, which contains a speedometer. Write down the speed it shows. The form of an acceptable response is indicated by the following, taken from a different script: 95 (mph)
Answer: 105 (mph)
